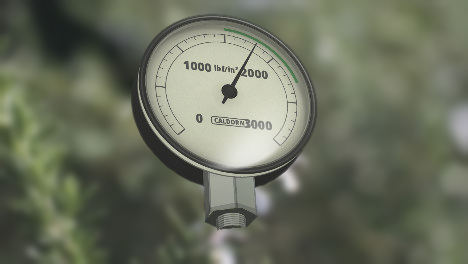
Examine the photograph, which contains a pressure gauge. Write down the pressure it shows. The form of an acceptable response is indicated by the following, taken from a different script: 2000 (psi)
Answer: 1800 (psi)
